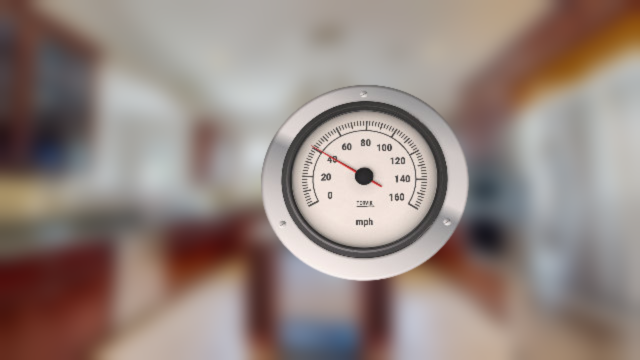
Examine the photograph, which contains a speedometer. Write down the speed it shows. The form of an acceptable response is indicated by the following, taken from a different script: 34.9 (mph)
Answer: 40 (mph)
